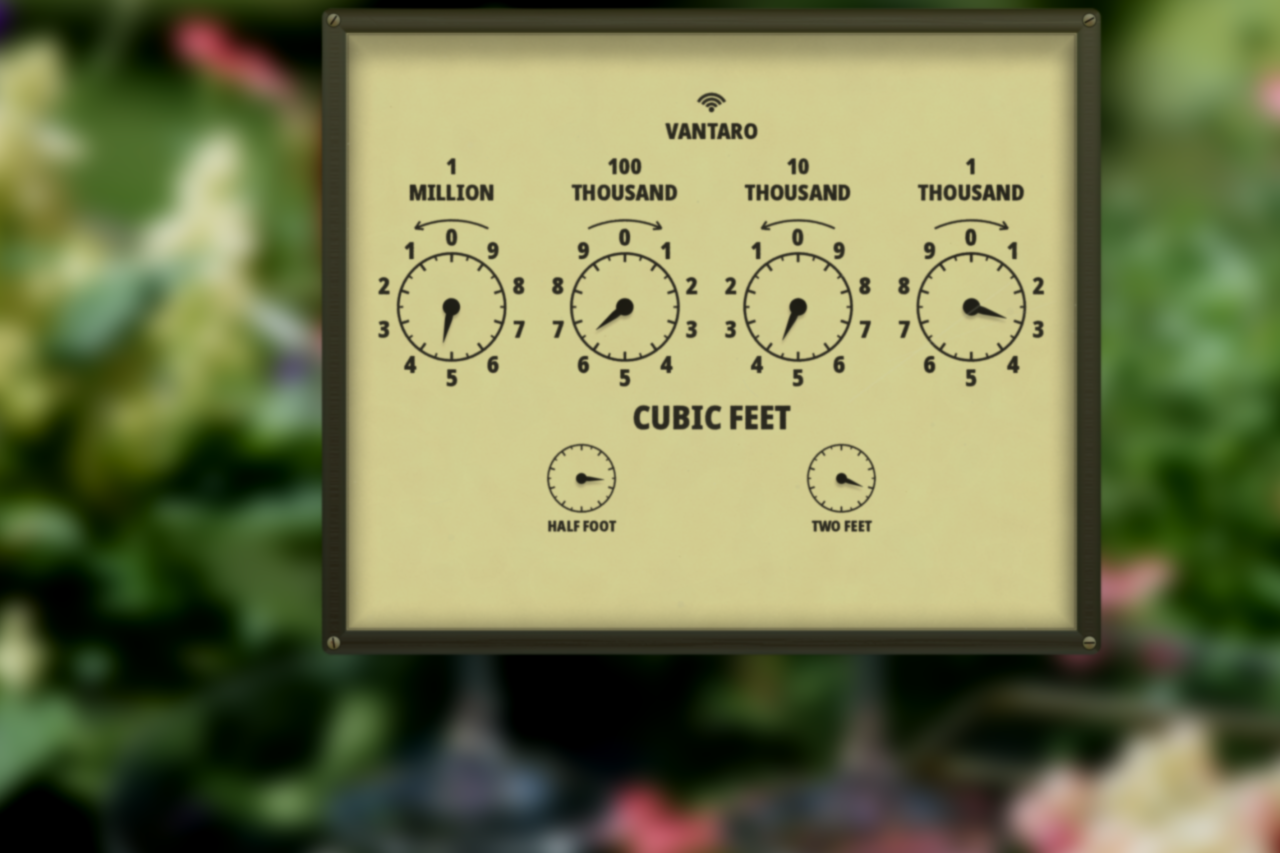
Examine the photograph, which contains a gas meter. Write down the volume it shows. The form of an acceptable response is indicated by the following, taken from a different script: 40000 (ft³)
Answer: 464300 (ft³)
